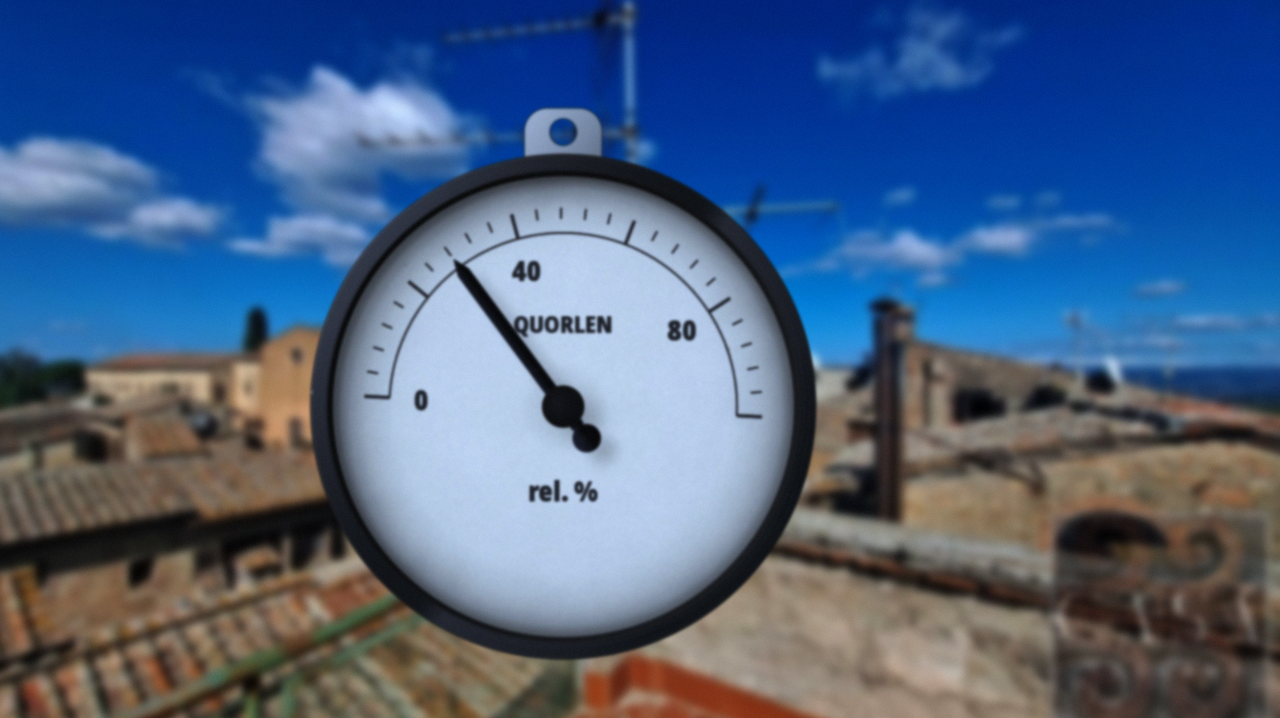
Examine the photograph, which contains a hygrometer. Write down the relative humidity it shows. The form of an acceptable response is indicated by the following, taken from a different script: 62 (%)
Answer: 28 (%)
